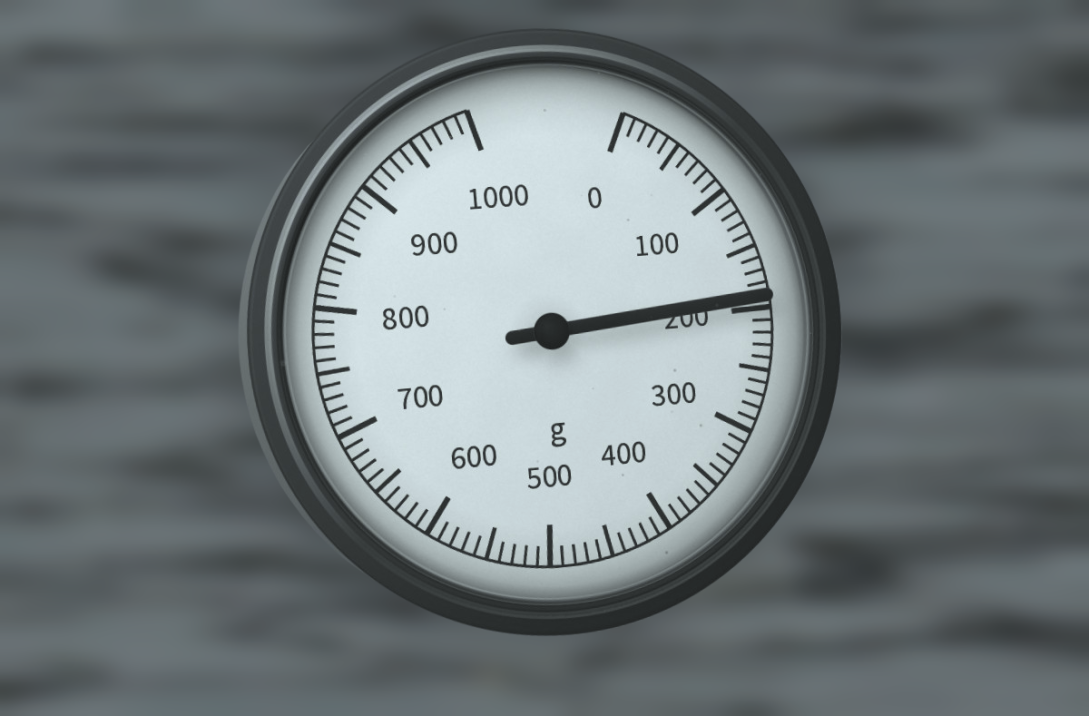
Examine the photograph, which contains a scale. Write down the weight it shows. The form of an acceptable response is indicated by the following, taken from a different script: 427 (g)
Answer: 190 (g)
